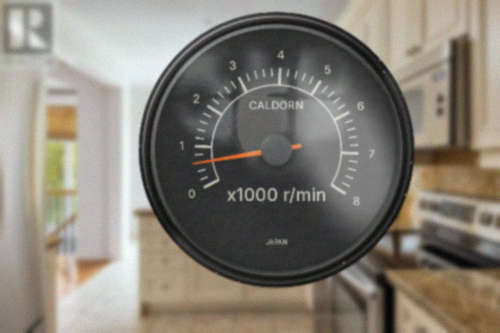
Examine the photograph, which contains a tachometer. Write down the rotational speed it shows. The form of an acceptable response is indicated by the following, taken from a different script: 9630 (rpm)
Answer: 600 (rpm)
